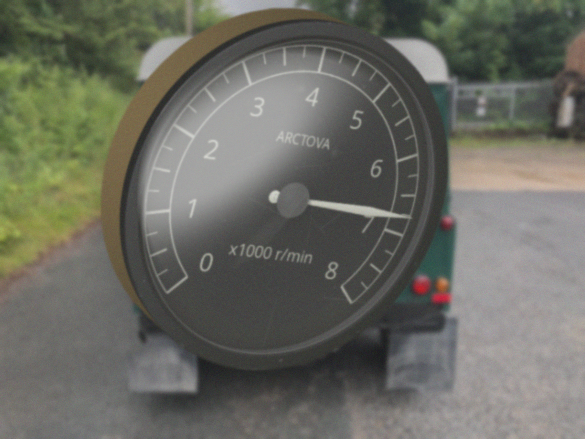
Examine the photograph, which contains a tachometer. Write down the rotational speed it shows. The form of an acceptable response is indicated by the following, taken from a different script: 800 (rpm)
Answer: 6750 (rpm)
